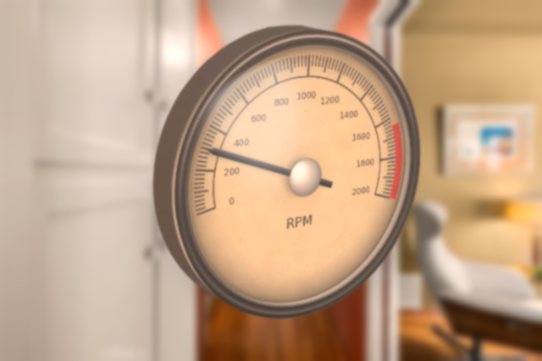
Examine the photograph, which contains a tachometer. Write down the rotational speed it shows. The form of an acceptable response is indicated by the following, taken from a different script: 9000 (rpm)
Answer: 300 (rpm)
